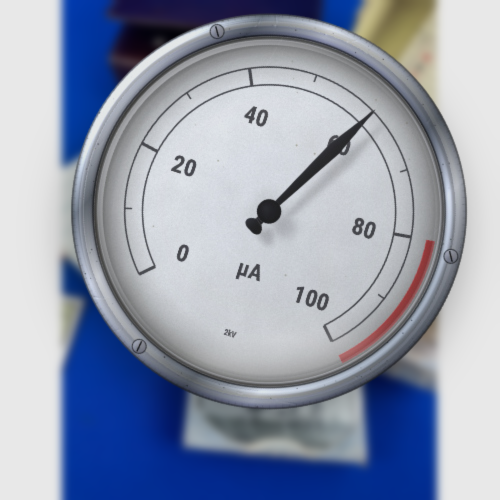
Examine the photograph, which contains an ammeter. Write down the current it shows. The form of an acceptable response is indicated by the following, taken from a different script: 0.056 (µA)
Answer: 60 (µA)
